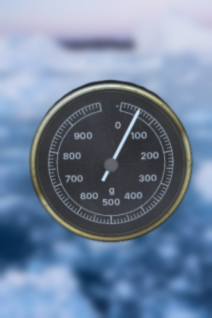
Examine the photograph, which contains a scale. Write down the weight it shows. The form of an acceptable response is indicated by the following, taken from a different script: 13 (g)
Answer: 50 (g)
